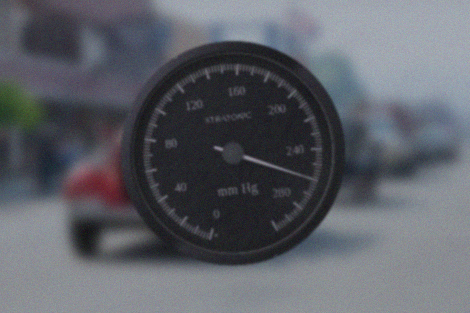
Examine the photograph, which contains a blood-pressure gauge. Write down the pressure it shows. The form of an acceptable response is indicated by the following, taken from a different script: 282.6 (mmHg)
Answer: 260 (mmHg)
